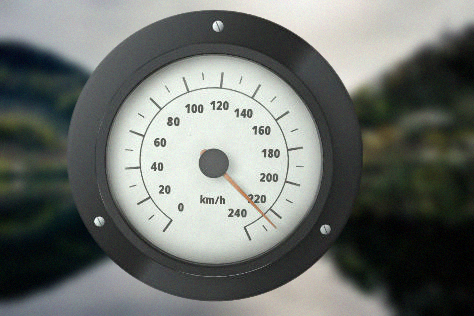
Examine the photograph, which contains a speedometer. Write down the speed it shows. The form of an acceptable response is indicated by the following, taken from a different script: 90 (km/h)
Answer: 225 (km/h)
